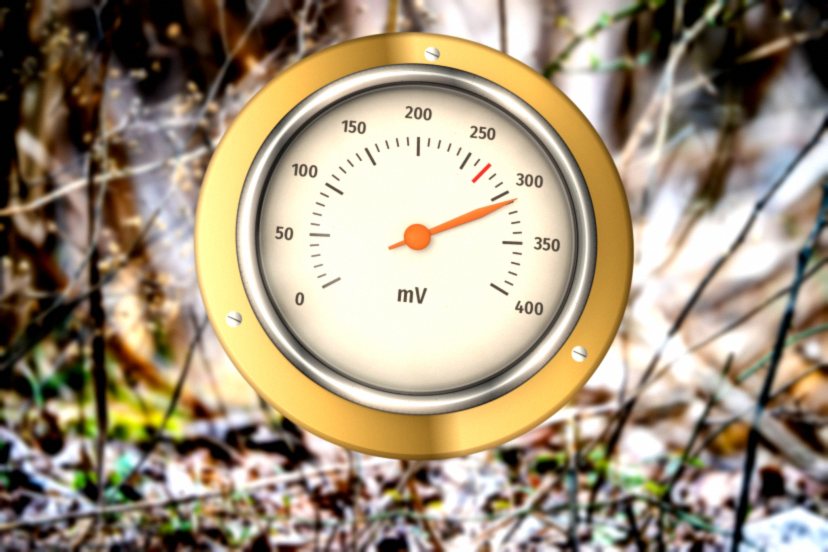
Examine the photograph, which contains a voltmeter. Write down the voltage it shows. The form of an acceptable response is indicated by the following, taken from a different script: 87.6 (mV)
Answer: 310 (mV)
